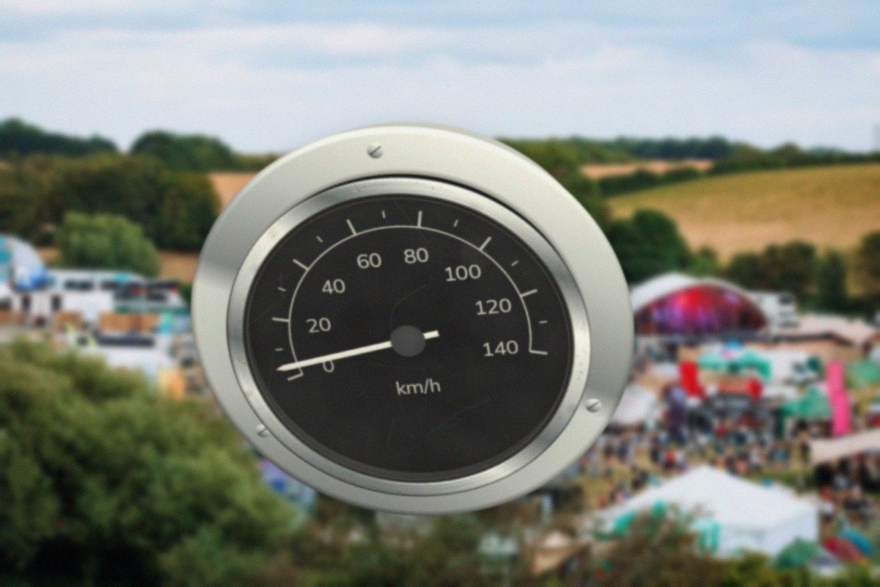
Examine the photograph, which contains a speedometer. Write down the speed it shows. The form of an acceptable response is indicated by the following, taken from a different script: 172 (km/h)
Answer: 5 (km/h)
